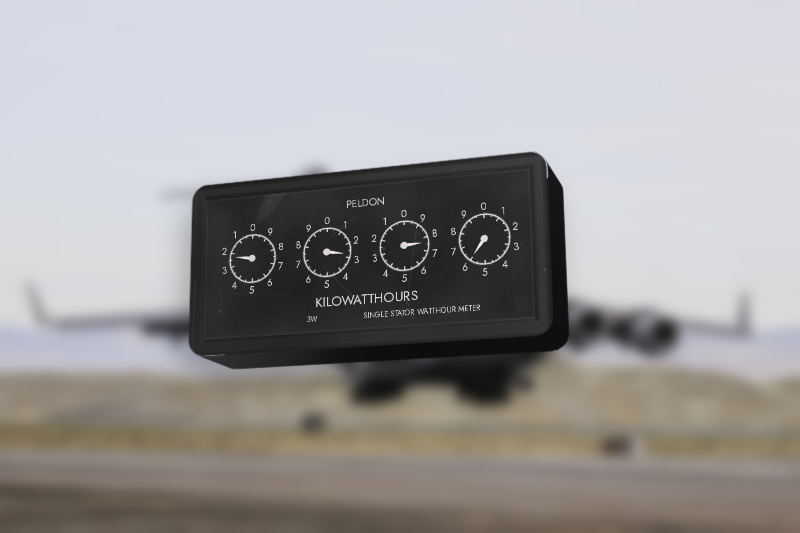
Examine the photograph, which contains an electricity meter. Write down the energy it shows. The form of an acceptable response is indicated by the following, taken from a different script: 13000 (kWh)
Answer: 2276 (kWh)
